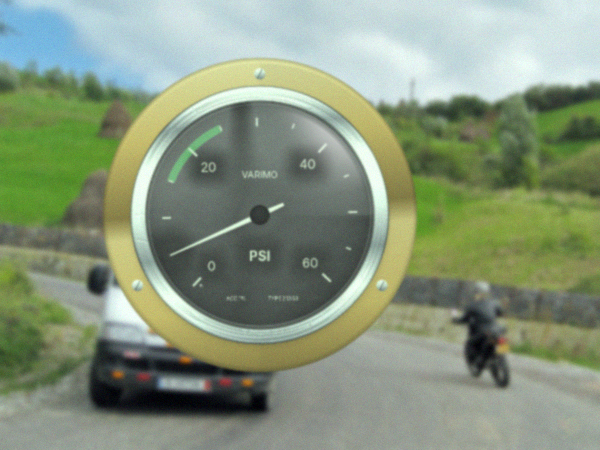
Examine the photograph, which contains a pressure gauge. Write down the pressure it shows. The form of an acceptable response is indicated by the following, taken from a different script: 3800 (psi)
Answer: 5 (psi)
